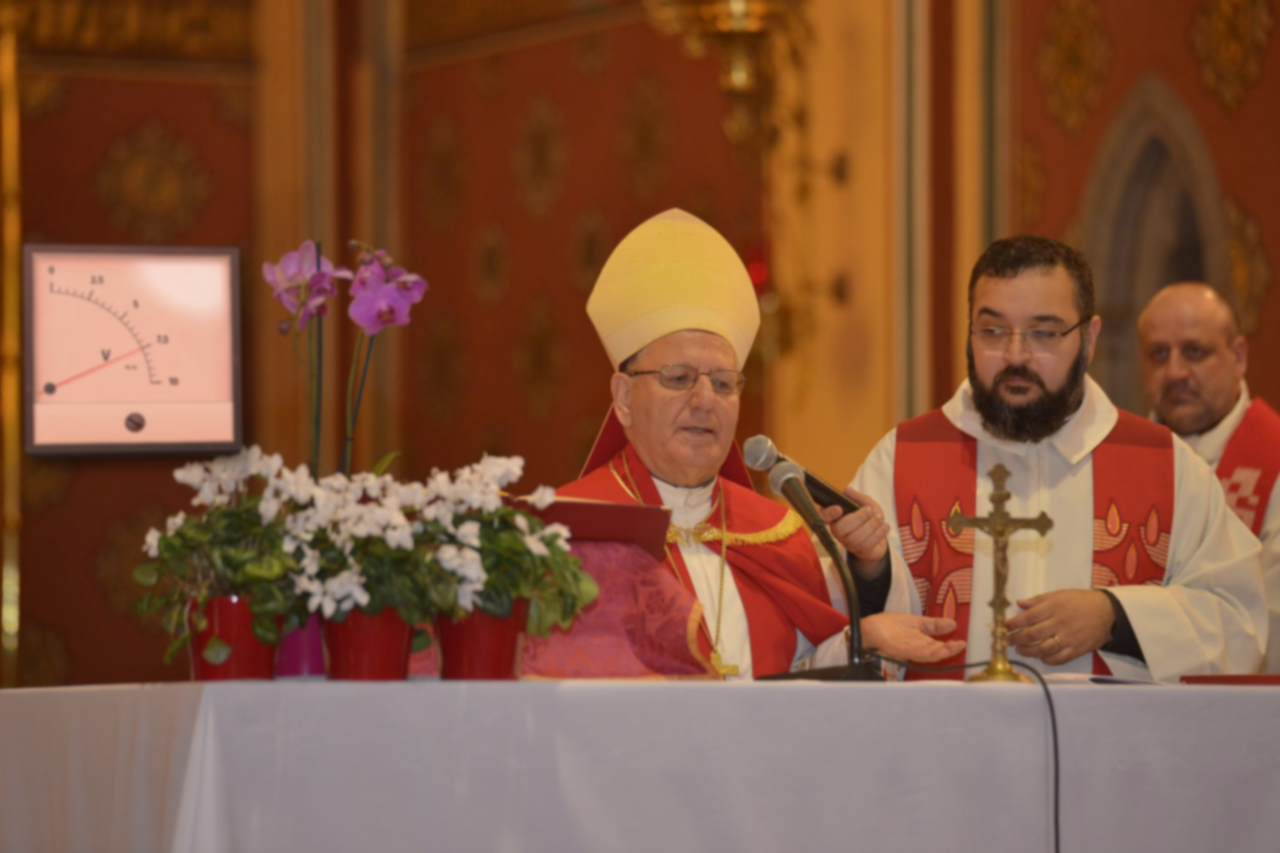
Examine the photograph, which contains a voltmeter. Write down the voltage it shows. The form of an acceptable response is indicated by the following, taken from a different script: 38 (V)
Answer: 7.5 (V)
